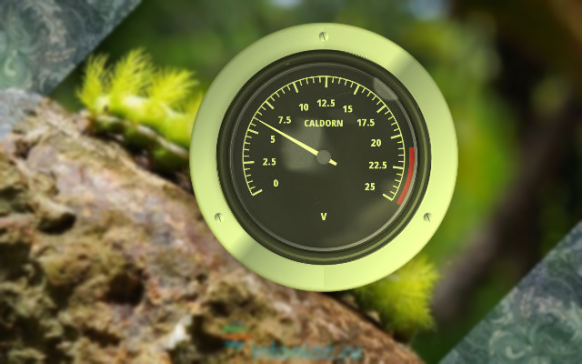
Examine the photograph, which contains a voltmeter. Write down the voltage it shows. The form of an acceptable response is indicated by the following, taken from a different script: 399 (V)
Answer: 6 (V)
